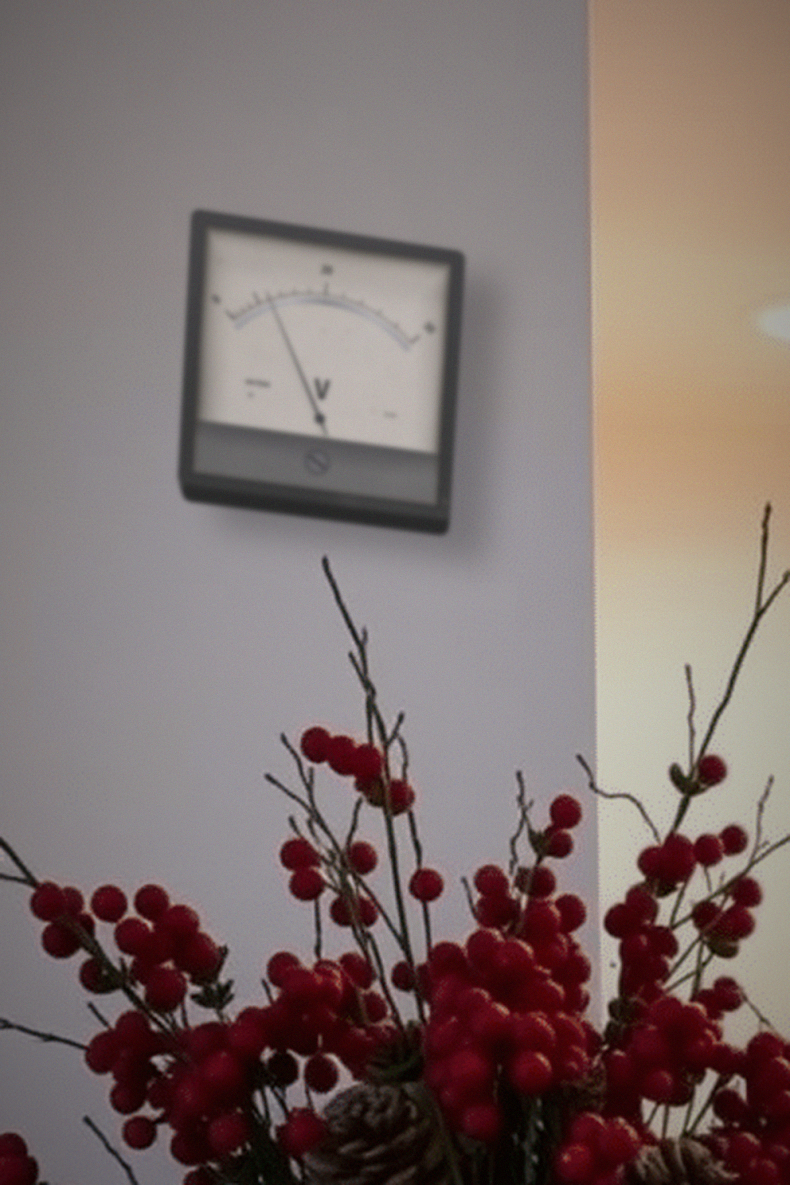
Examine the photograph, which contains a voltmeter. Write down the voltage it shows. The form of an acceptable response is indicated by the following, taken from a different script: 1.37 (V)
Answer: 12 (V)
